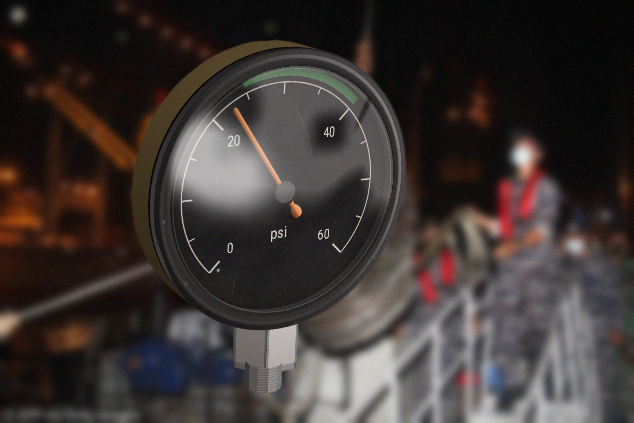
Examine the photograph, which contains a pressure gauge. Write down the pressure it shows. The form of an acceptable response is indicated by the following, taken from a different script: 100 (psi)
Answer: 22.5 (psi)
